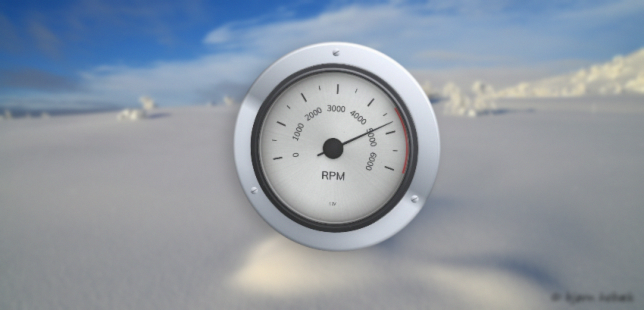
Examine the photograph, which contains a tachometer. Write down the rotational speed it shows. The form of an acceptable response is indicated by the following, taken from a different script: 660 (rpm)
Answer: 4750 (rpm)
